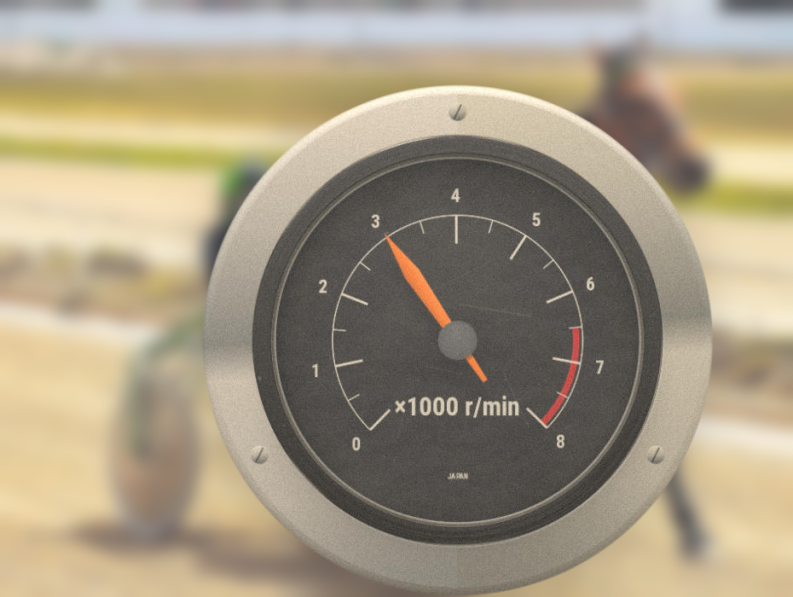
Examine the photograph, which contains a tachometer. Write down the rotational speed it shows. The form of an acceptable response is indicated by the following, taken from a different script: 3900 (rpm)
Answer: 3000 (rpm)
